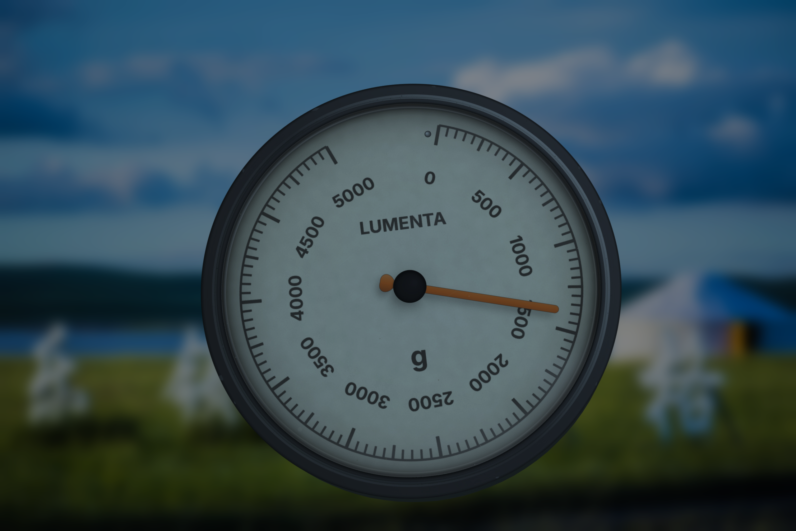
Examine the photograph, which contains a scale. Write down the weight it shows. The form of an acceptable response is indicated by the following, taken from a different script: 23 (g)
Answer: 1400 (g)
